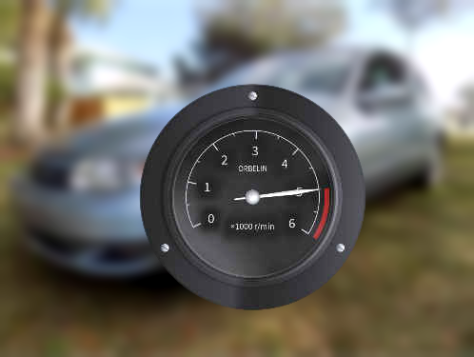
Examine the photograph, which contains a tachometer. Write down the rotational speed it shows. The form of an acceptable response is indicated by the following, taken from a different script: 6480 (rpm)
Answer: 5000 (rpm)
